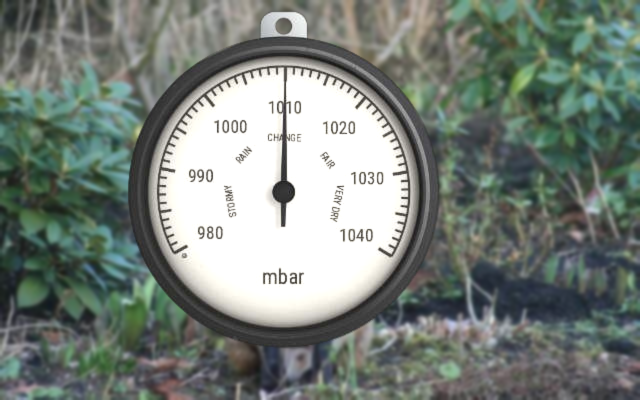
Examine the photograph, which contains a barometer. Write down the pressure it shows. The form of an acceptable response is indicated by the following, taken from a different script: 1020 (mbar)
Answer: 1010 (mbar)
